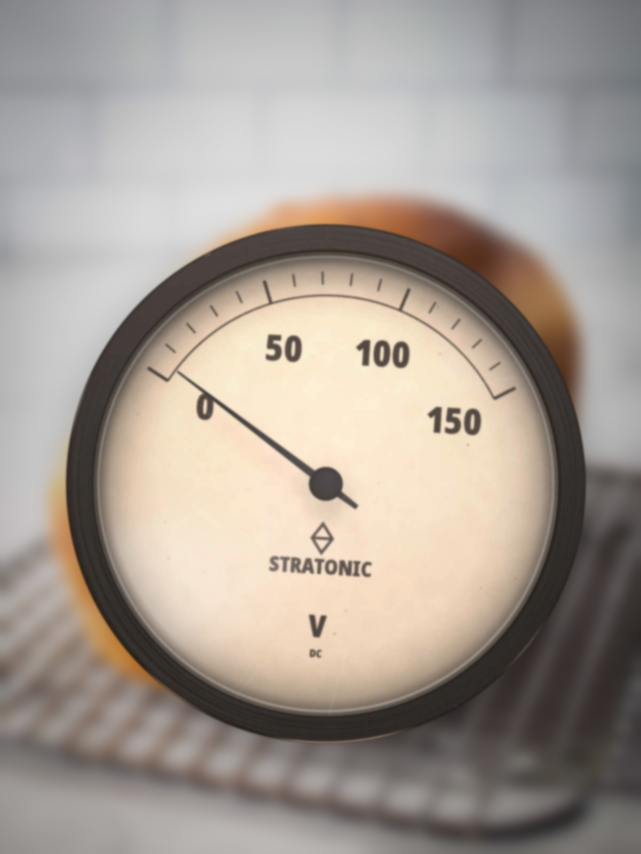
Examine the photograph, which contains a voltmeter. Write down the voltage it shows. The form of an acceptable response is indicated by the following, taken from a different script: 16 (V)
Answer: 5 (V)
